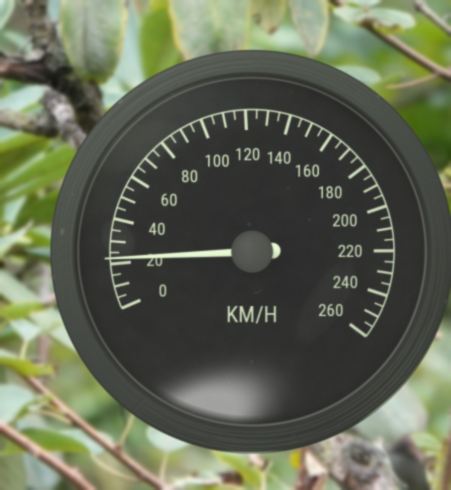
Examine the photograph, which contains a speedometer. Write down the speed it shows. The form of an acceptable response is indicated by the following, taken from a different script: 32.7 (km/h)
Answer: 22.5 (km/h)
